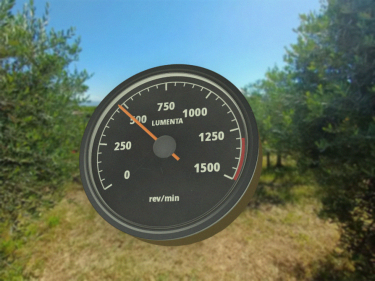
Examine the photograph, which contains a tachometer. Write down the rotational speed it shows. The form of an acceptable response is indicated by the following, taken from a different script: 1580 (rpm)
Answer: 475 (rpm)
